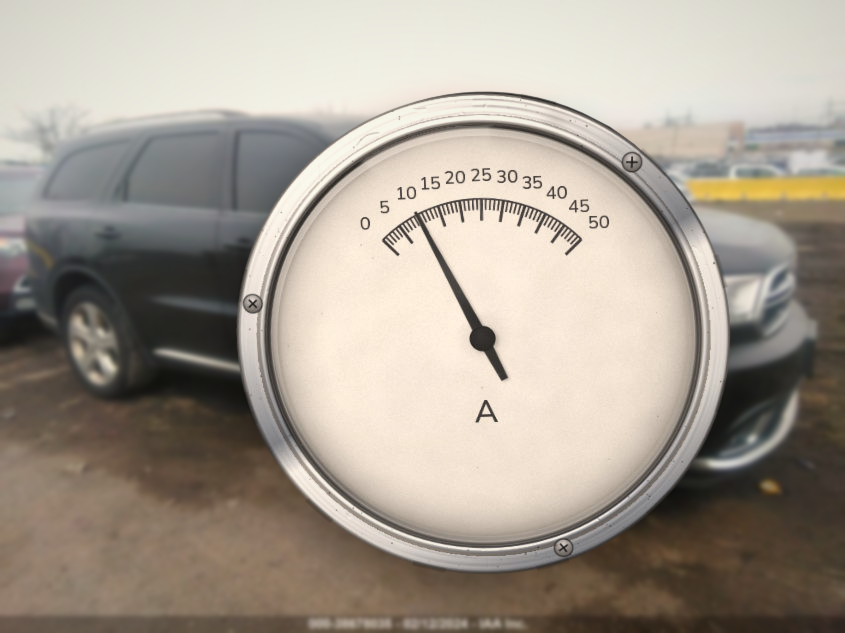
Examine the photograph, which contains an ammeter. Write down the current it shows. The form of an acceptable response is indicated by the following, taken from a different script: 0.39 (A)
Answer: 10 (A)
